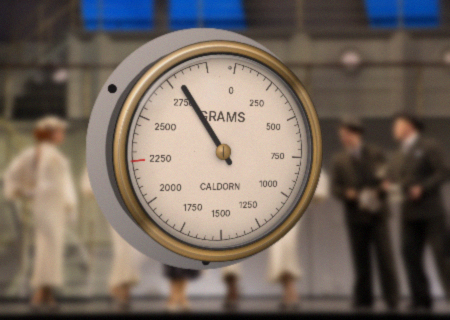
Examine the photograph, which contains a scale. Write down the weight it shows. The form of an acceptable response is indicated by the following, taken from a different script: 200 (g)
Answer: 2800 (g)
